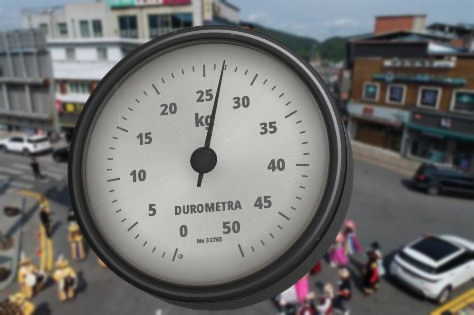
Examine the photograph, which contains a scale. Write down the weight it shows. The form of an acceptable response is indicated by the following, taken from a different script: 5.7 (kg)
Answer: 27 (kg)
